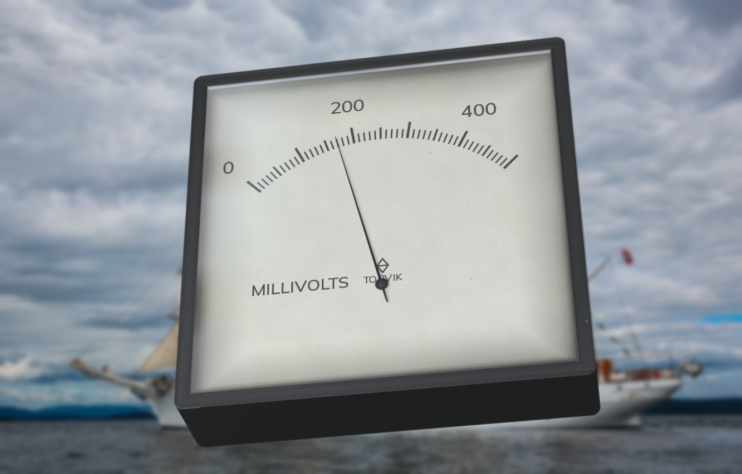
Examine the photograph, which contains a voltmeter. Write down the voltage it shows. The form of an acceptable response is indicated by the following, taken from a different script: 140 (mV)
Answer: 170 (mV)
